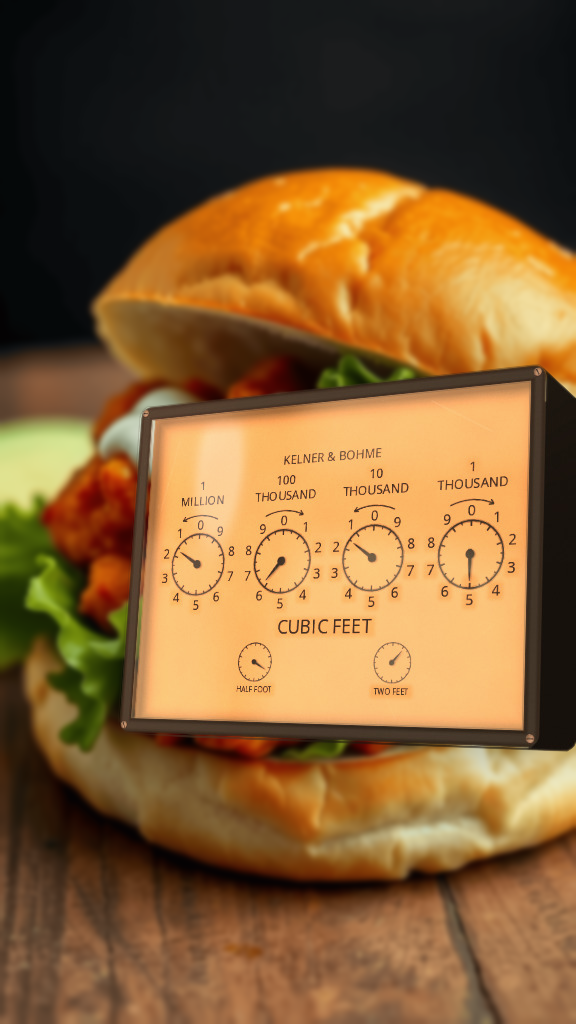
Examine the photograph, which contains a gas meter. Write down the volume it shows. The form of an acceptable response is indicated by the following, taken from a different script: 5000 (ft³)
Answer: 161500 (ft³)
